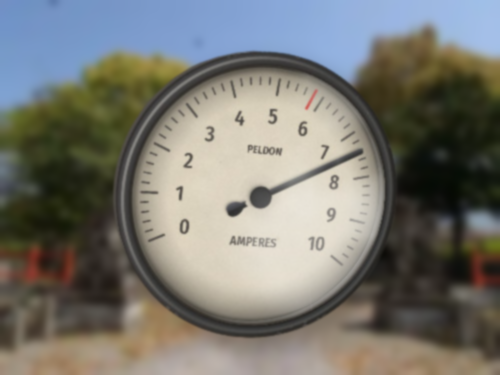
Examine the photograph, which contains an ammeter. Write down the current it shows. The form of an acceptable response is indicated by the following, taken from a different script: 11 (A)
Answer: 7.4 (A)
